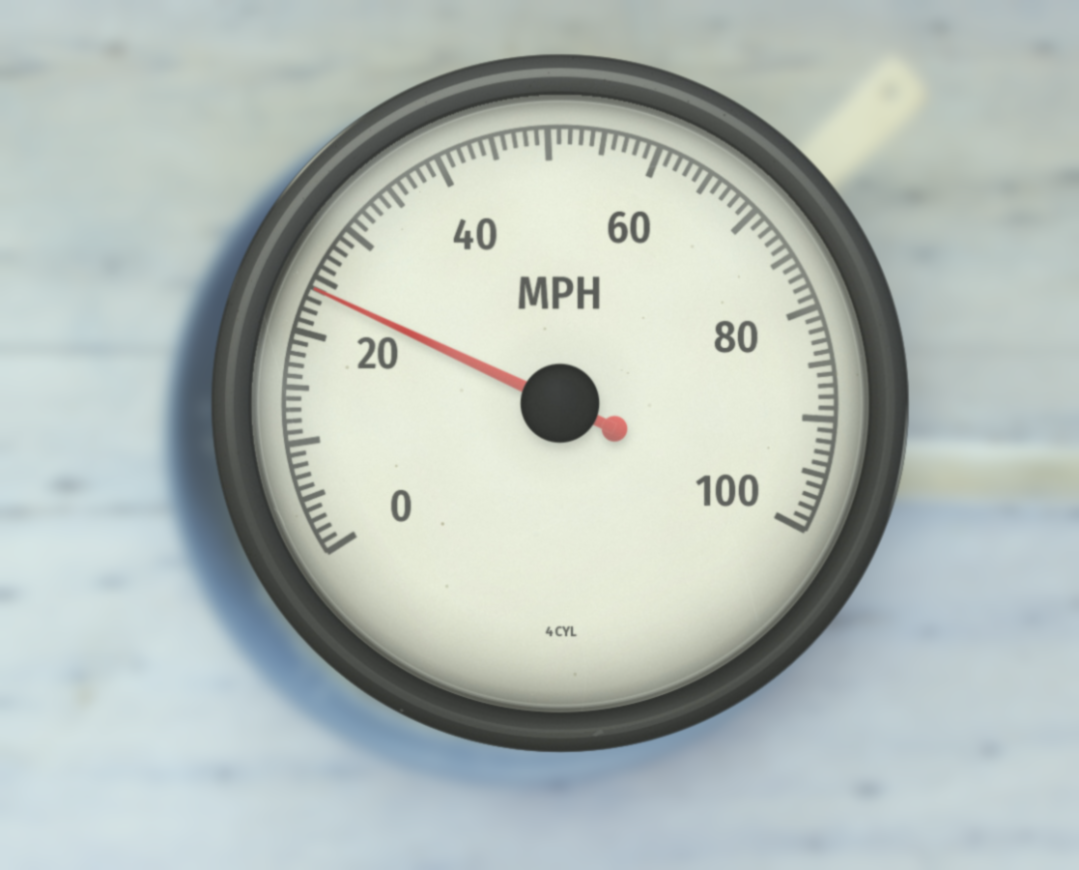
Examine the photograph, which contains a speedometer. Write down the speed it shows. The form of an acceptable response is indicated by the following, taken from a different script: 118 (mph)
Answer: 24 (mph)
